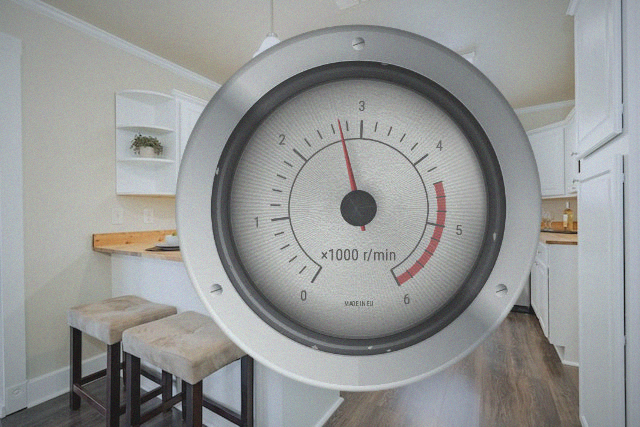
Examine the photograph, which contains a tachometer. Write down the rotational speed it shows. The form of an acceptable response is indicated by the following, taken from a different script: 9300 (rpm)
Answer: 2700 (rpm)
